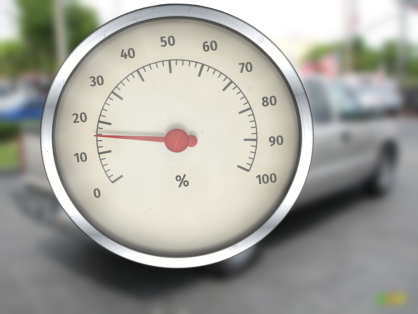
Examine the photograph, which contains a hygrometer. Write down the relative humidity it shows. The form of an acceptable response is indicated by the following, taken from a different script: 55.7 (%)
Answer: 16 (%)
